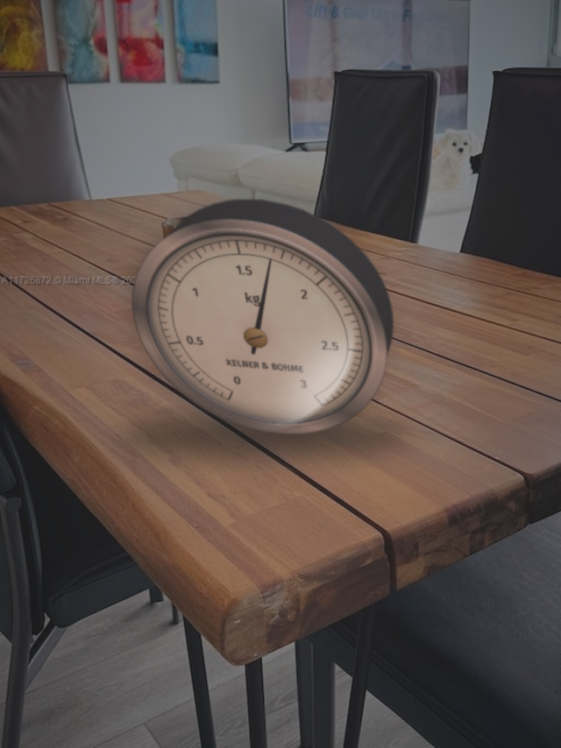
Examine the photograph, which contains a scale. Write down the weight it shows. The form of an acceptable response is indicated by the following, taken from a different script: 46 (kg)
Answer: 1.7 (kg)
